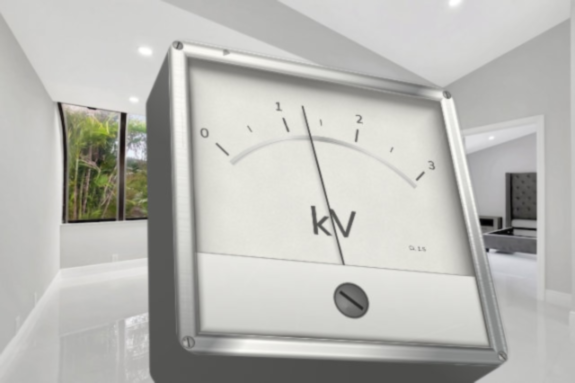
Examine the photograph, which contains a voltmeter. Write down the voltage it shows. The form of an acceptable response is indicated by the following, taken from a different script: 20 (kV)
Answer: 1.25 (kV)
